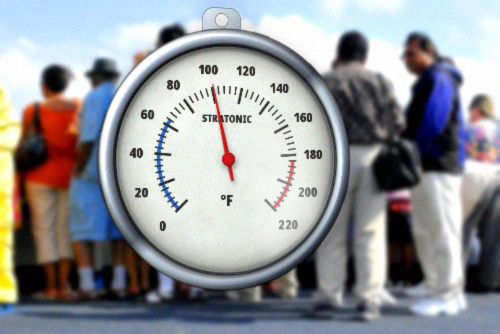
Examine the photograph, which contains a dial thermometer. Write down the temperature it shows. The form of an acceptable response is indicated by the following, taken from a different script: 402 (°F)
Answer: 100 (°F)
